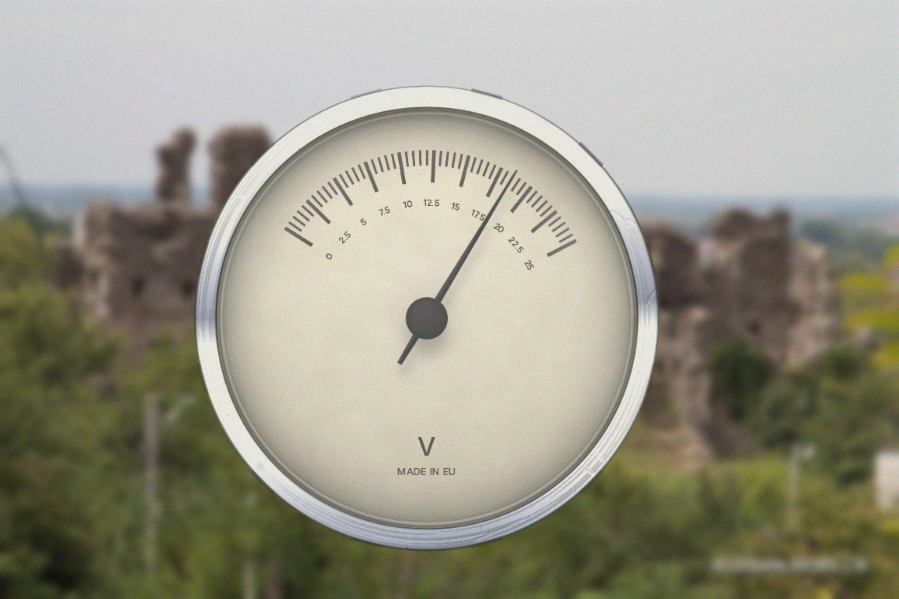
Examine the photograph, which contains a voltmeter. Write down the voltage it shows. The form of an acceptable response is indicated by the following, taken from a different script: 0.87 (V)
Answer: 18.5 (V)
